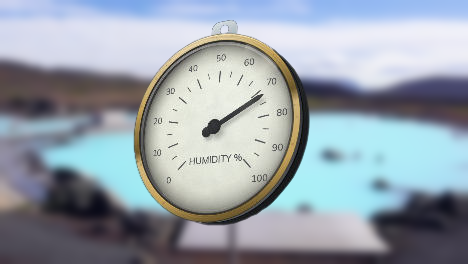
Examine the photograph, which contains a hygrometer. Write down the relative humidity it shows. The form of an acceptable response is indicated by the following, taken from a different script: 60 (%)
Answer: 72.5 (%)
